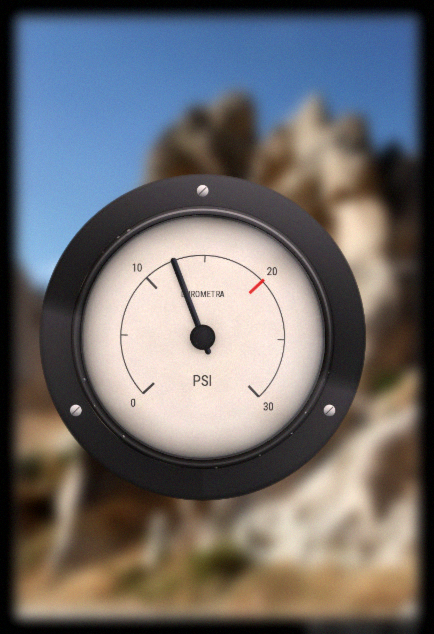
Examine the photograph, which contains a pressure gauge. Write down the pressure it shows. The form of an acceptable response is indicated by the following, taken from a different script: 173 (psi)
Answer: 12.5 (psi)
